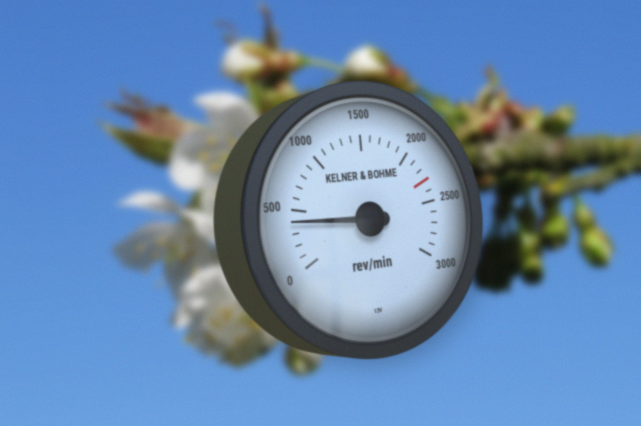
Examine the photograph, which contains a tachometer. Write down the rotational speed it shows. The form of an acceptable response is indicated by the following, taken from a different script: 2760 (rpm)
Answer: 400 (rpm)
